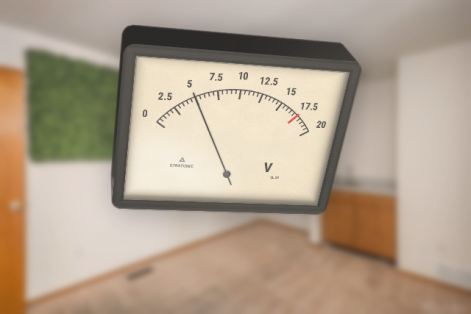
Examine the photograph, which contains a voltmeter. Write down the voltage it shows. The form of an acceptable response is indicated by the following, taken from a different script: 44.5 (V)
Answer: 5 (V)
